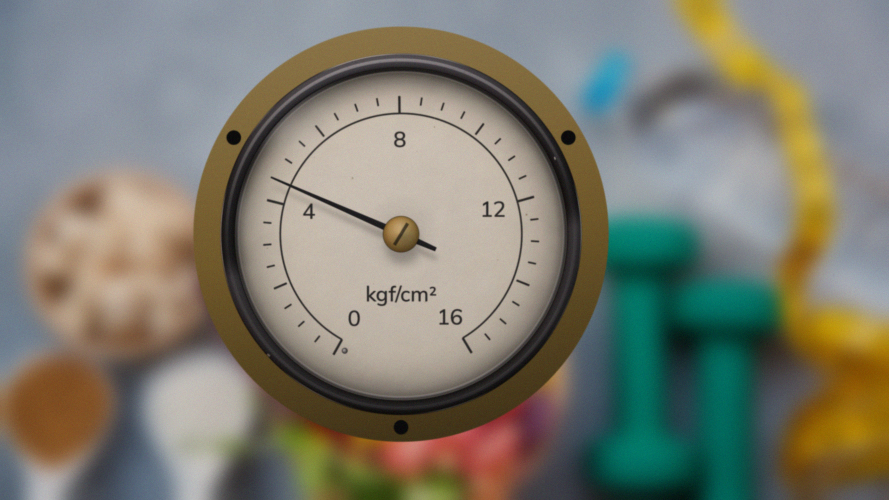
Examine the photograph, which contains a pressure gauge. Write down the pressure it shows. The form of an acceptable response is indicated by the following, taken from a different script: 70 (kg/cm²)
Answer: 4.5 (kg/cm²)
